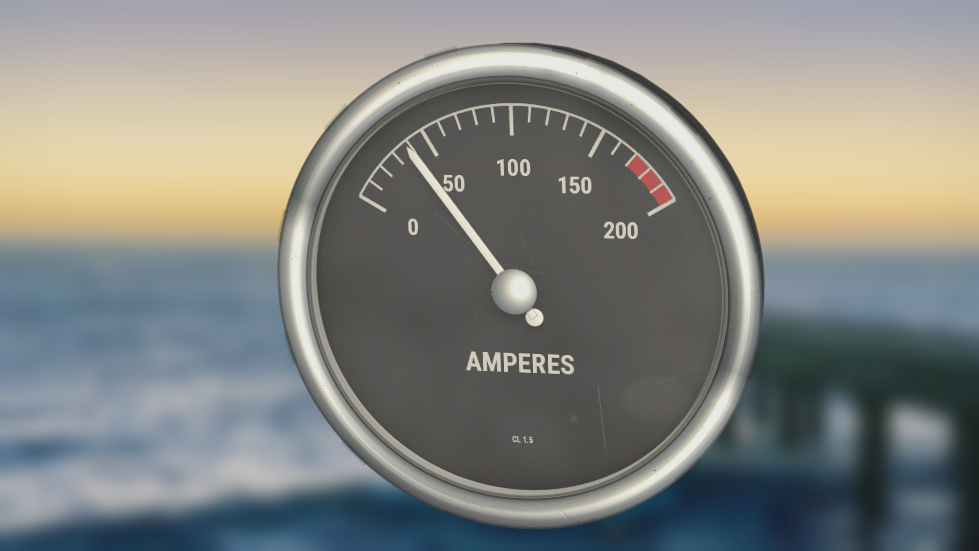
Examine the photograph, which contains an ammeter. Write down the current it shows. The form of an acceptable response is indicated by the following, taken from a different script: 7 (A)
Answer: 40 (A)
